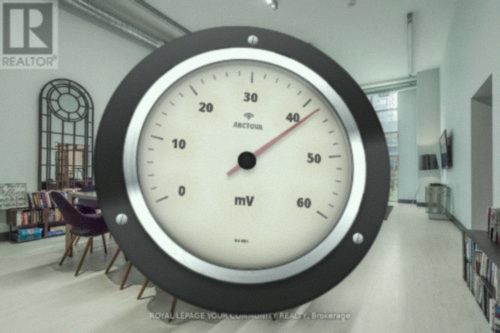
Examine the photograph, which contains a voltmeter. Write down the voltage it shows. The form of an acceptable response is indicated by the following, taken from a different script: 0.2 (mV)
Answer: 42 (mV)
